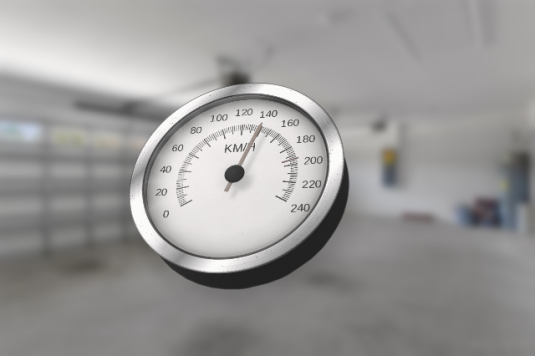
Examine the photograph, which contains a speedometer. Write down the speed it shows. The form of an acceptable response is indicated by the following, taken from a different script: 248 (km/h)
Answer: 140 (km/h)
